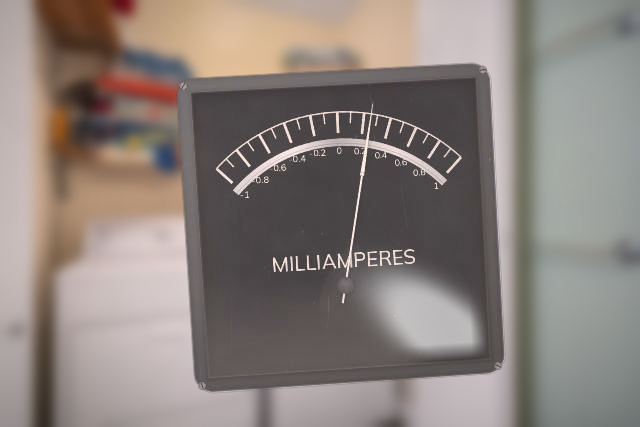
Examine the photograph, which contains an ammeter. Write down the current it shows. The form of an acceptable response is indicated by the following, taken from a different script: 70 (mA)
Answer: 0.25 (mA)
